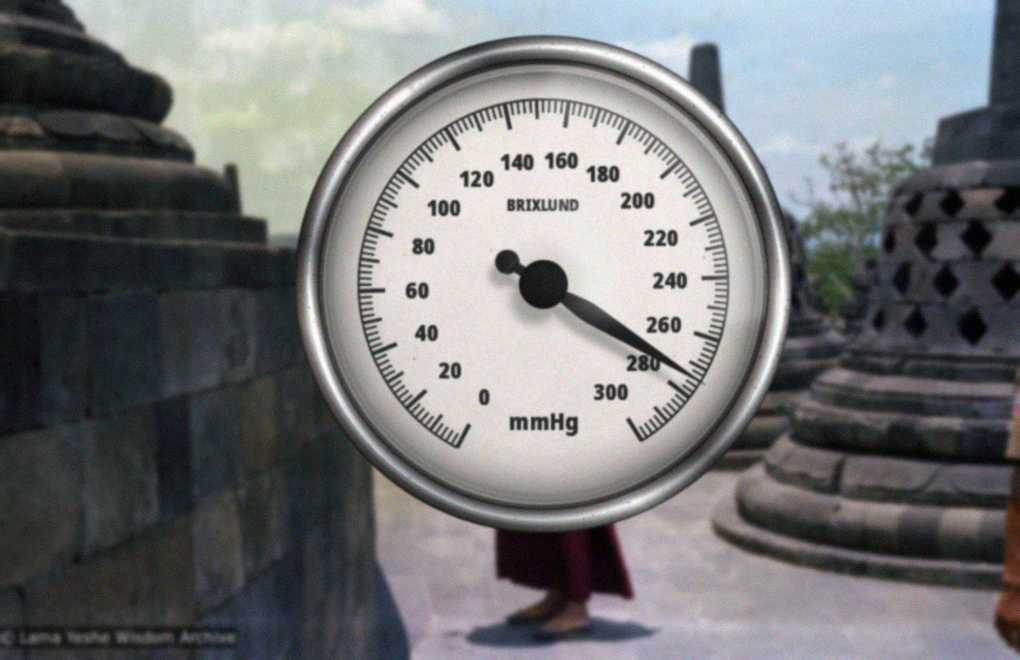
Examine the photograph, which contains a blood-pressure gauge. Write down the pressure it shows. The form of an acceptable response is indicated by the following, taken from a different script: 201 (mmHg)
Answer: 274 (mmHg)
